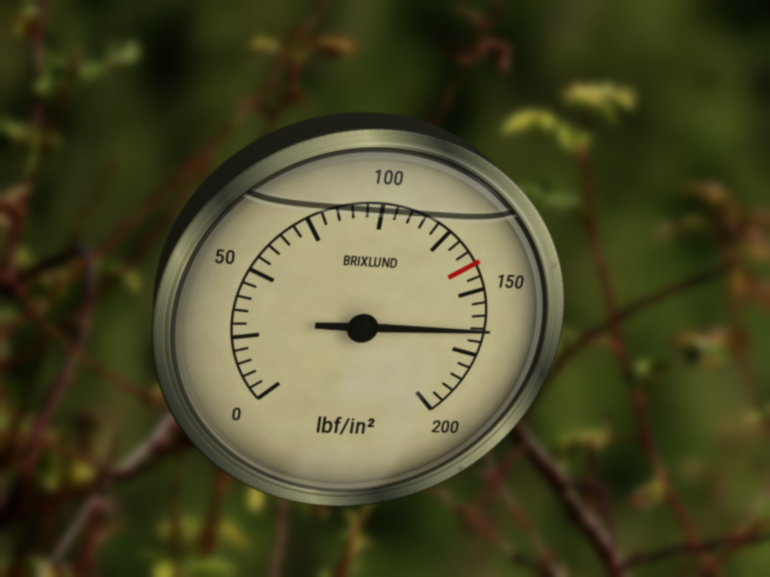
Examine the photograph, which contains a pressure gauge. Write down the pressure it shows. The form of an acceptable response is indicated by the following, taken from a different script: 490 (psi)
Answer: 165 (psi)
